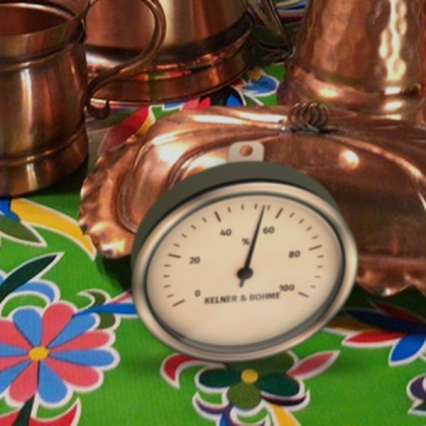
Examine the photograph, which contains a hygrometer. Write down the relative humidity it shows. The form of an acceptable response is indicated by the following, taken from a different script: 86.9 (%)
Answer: 54 (%)
